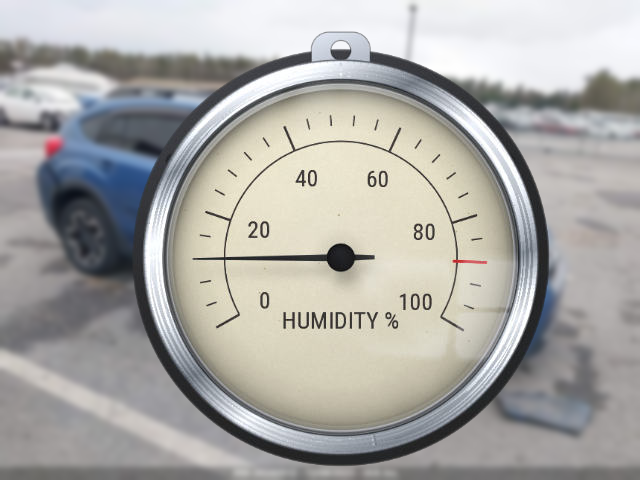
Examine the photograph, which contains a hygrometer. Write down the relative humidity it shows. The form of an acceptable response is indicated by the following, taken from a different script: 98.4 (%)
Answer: 12 (%)
